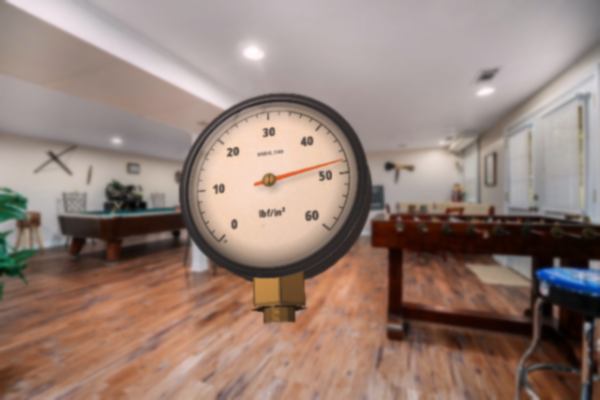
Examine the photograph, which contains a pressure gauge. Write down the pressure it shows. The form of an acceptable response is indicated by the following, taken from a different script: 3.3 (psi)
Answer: 48 (psi)
